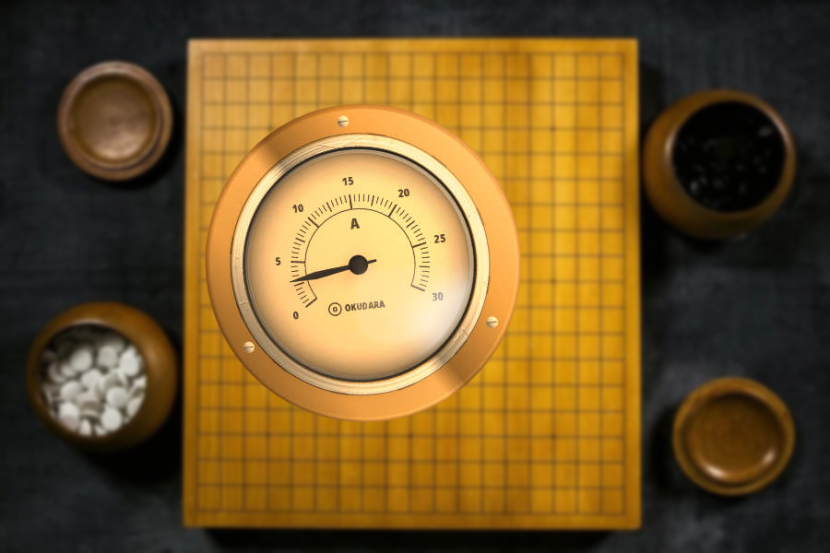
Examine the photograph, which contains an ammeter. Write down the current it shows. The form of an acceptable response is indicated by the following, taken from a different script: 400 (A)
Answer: 3 (A)
